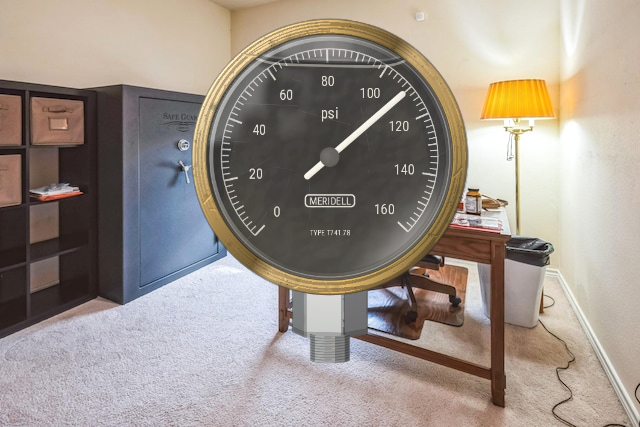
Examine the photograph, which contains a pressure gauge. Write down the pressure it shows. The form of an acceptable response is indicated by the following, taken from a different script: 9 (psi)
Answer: 110 (psi)
